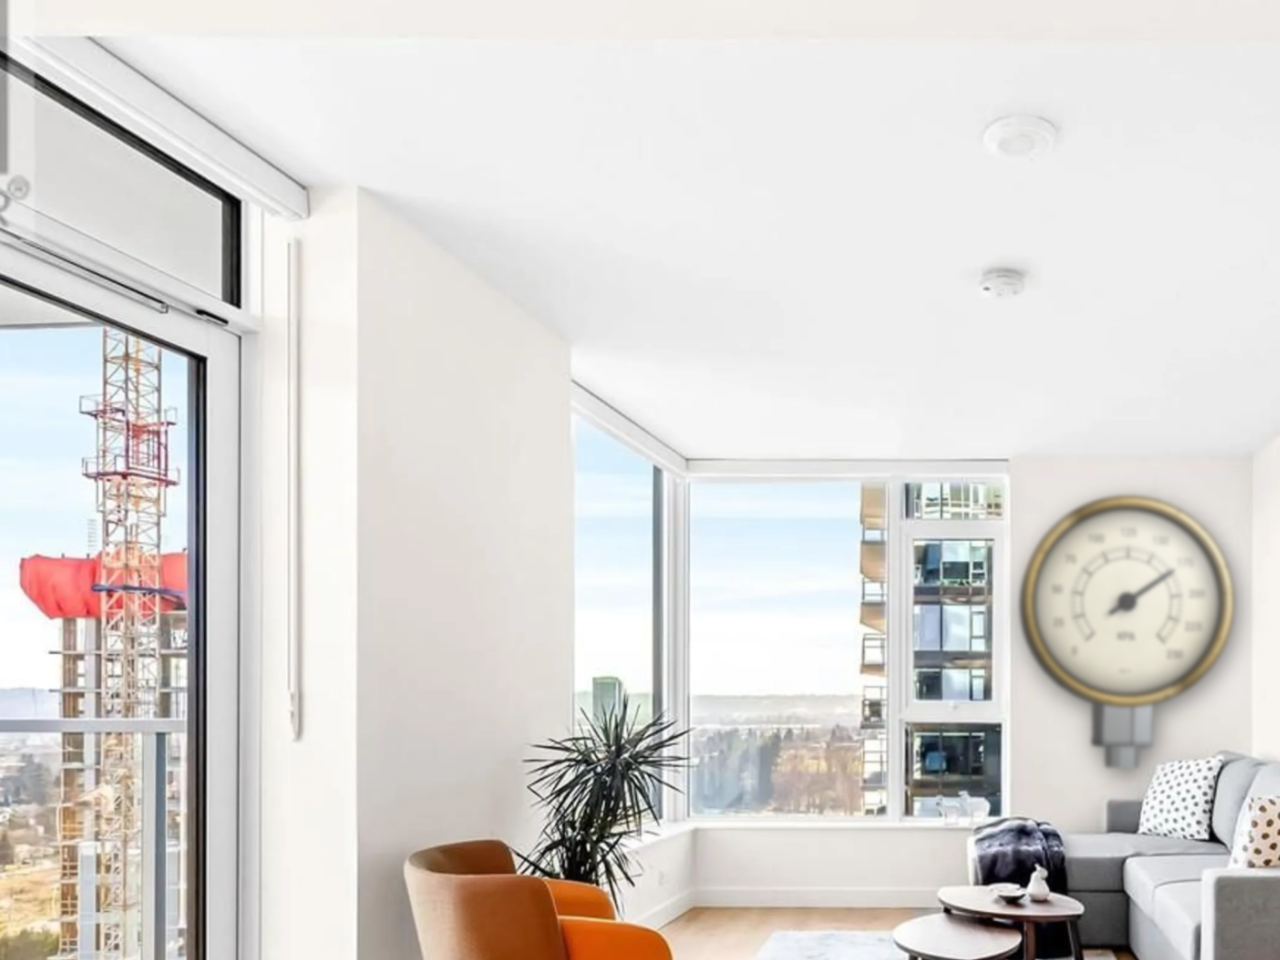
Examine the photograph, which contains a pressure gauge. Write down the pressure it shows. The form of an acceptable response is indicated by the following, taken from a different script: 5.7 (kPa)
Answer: 175 (kPa)
